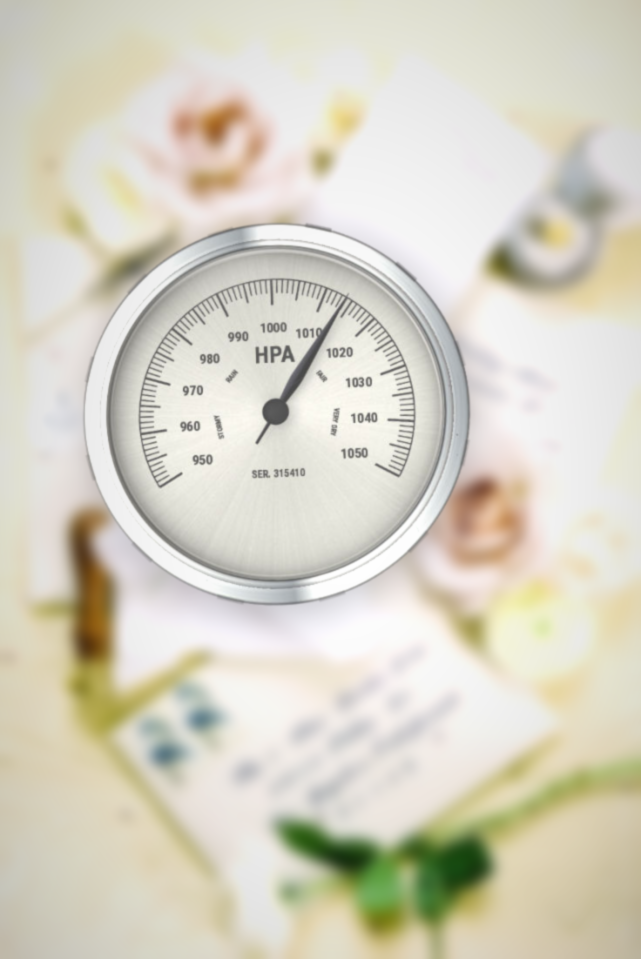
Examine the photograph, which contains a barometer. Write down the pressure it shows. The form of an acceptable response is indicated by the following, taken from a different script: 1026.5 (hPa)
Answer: 1014 (hPa)
